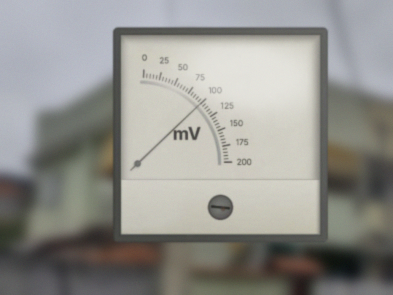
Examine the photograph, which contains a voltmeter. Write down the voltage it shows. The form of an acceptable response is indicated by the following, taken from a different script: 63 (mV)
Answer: 100 (mV)
